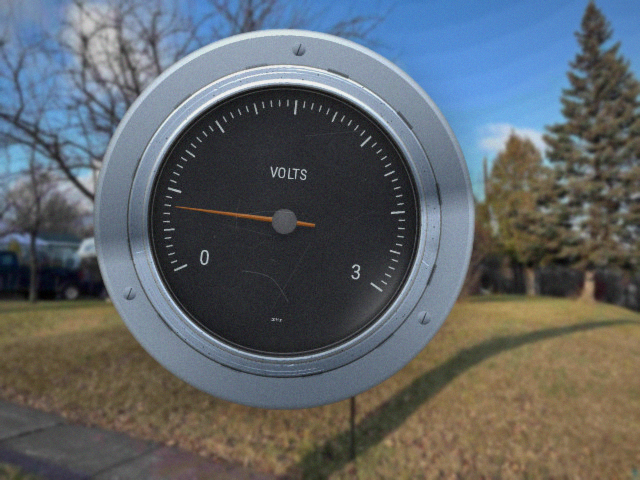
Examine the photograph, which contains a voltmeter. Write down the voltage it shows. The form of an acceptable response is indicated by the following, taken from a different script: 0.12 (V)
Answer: 0.4 (V)
